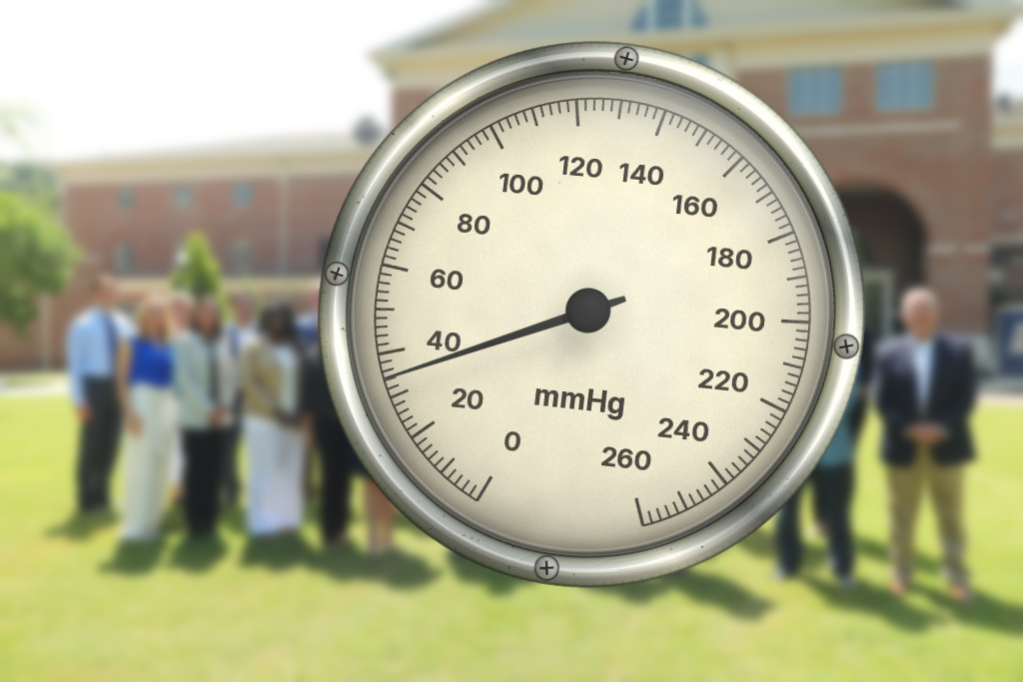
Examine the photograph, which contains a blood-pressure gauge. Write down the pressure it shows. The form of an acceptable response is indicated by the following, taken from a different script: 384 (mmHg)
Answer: 34 (mmHg)
